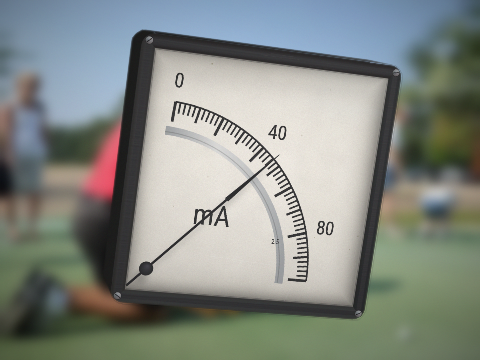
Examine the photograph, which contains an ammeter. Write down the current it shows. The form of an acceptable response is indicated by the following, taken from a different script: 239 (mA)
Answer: 46 (mA)
